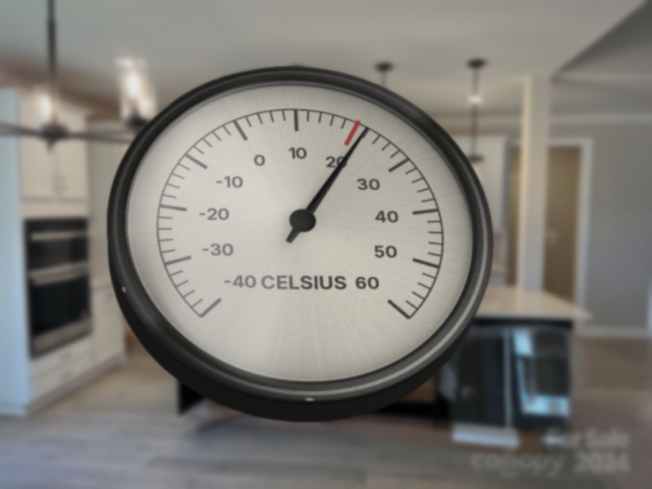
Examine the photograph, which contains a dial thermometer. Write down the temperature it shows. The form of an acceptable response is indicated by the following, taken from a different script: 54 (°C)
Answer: 22 (°C)
